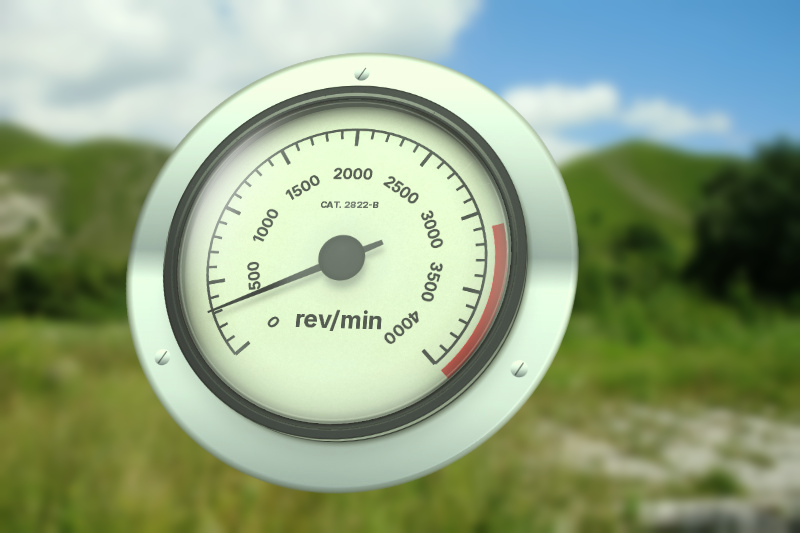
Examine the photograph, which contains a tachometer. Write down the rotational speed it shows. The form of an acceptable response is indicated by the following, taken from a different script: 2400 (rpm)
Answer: 300 (rpm)
